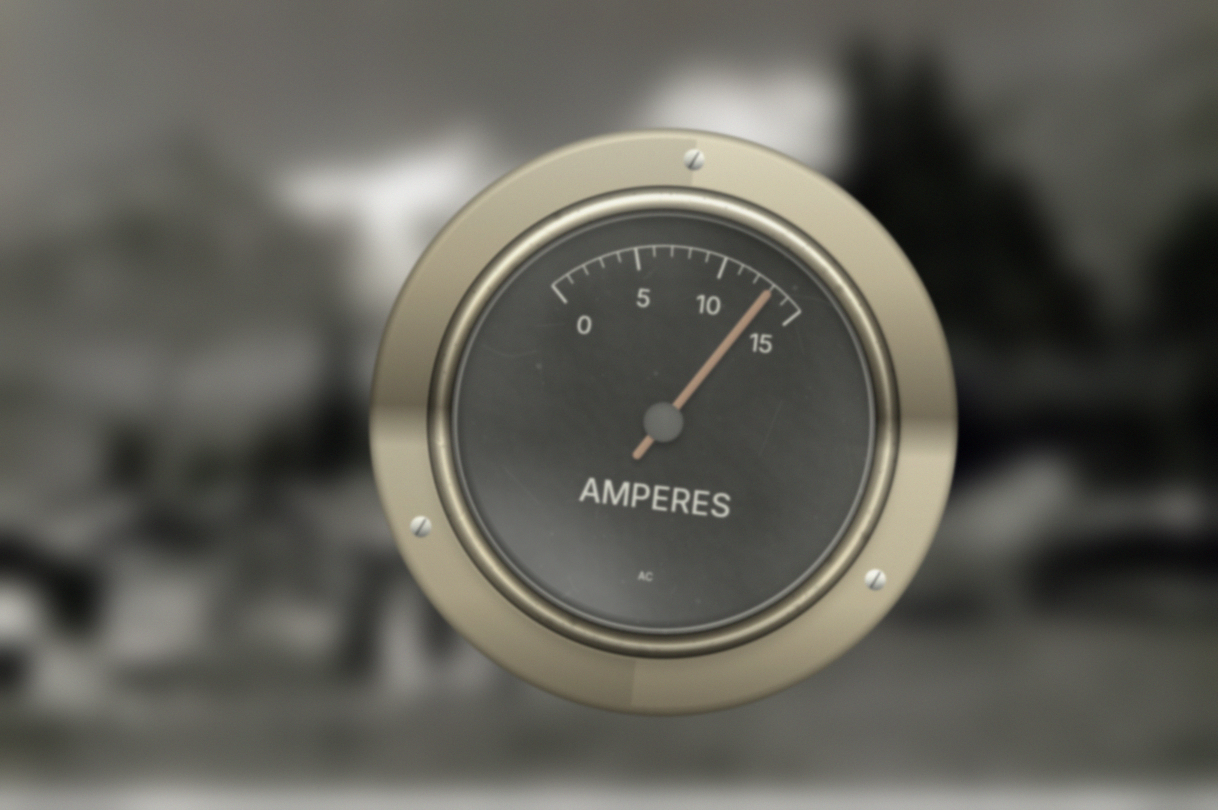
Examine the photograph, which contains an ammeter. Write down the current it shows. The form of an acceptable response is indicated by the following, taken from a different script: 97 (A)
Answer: 13 (A)
